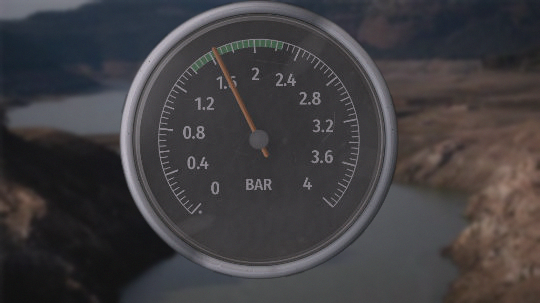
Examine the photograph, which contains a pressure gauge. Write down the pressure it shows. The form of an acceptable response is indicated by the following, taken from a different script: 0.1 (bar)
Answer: 1.65 (bar)
